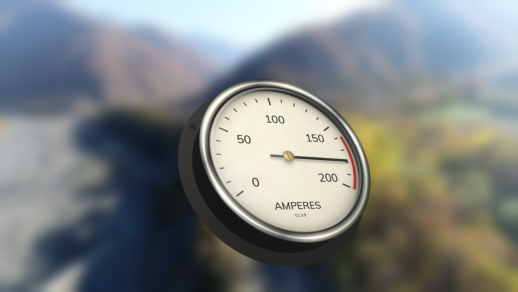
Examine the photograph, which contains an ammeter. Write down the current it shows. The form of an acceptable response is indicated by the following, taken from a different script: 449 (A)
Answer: 180 (A)
